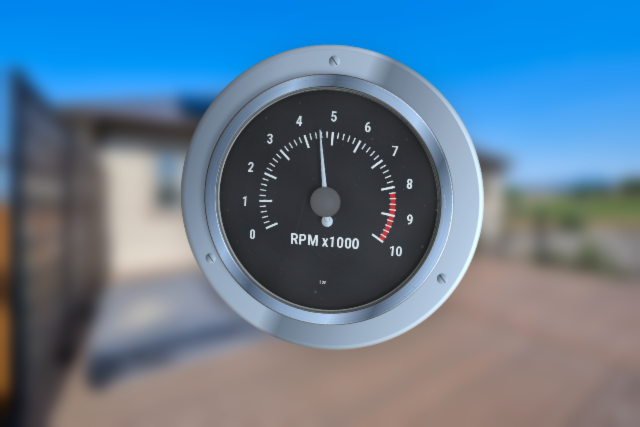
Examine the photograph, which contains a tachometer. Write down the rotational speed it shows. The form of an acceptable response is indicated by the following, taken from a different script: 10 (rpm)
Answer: 4600 (rpm)
